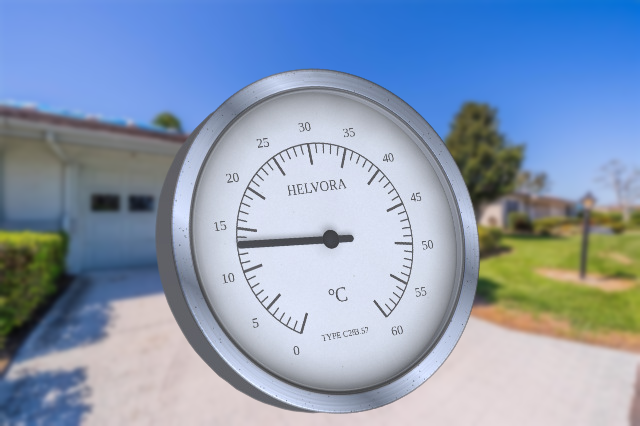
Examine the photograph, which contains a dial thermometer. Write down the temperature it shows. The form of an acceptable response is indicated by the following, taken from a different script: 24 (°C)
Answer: 13 (°C)
